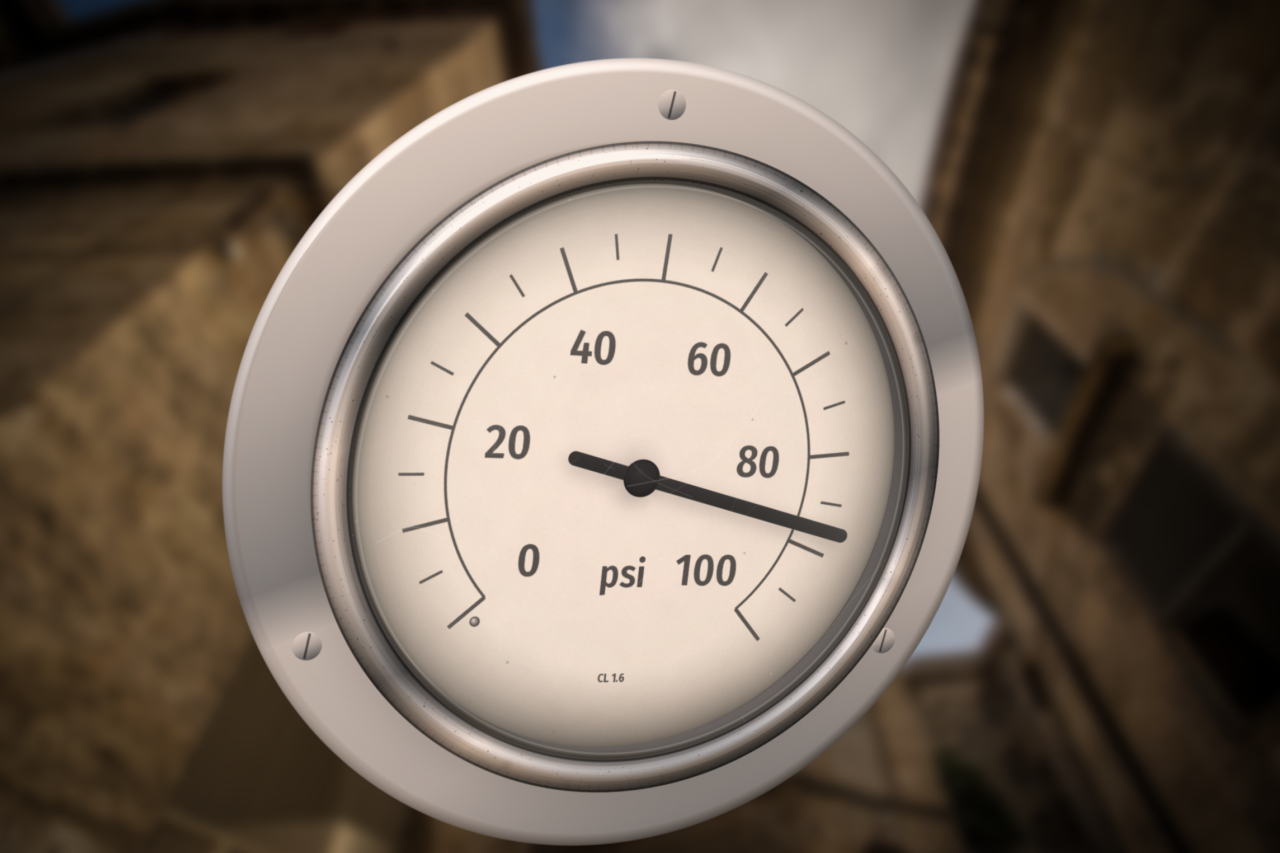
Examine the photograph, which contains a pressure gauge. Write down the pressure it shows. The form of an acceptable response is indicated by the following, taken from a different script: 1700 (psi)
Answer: 87.5 (psi)
